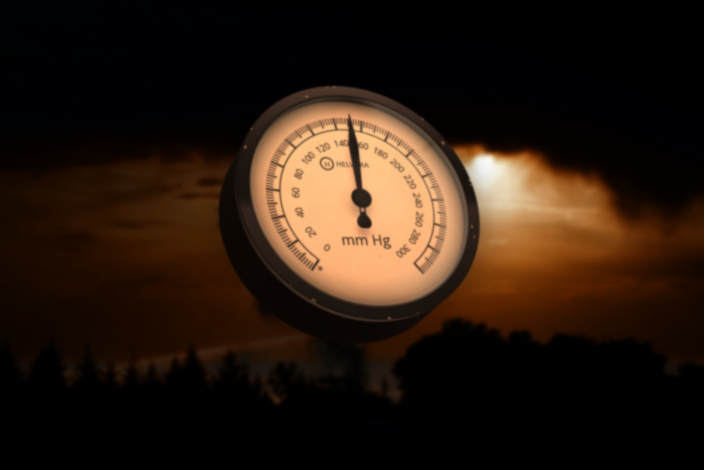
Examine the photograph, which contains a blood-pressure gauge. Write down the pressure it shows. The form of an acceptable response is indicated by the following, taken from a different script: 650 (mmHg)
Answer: 150 (mmHg)
